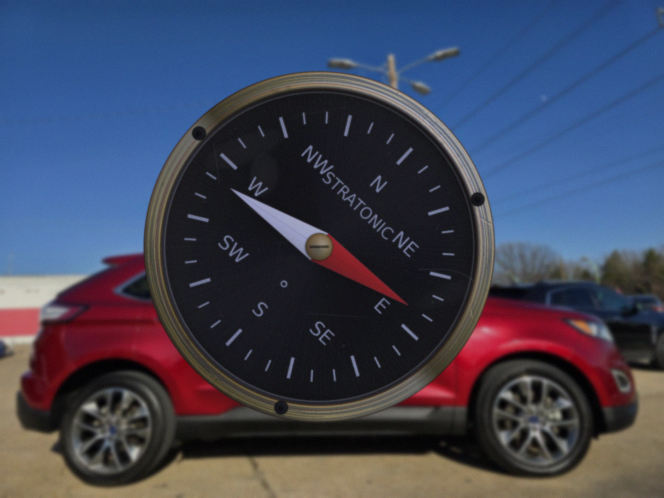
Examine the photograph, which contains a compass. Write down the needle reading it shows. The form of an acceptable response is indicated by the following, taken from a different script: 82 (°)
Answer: 80 (°)
